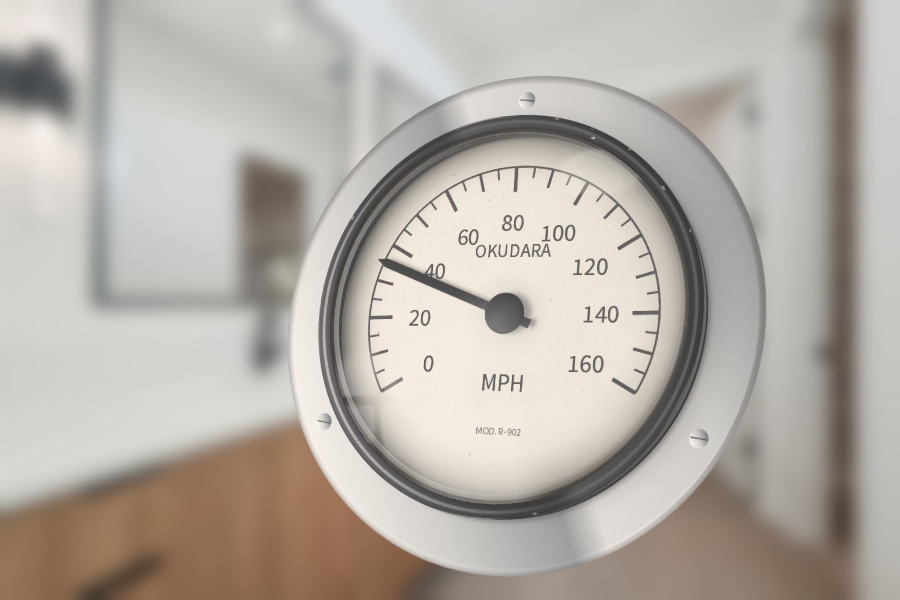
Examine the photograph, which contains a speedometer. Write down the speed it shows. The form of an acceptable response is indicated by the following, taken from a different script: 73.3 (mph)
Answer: 35 (mph)
